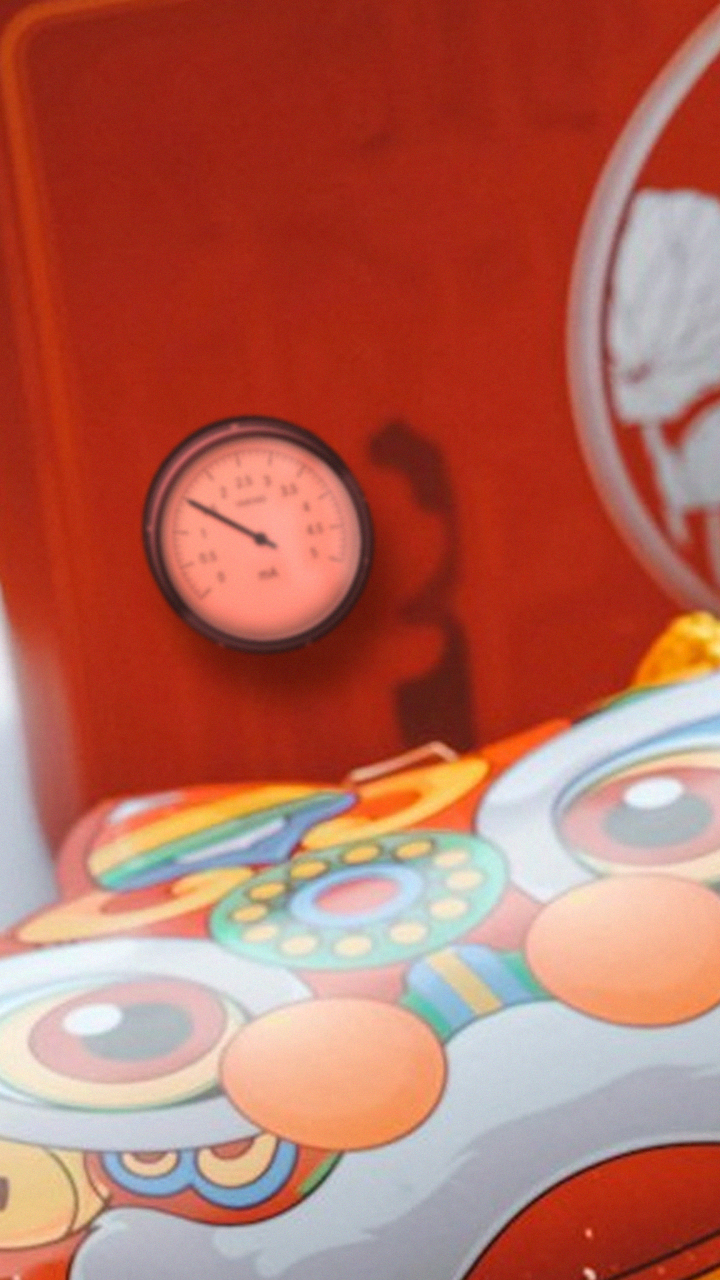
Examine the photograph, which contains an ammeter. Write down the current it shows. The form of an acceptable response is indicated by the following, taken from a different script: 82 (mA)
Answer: 1.5 (mA)
